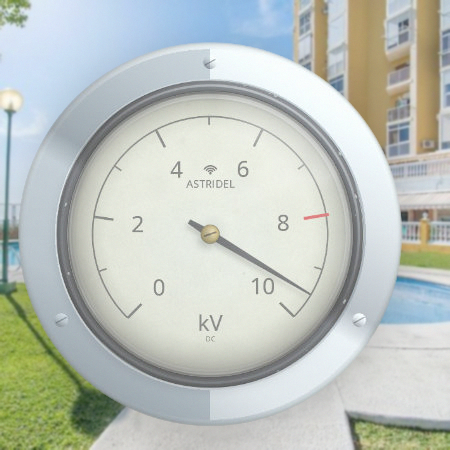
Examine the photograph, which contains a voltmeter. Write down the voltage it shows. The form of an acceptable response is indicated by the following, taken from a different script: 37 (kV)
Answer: 9.5 (kV)
